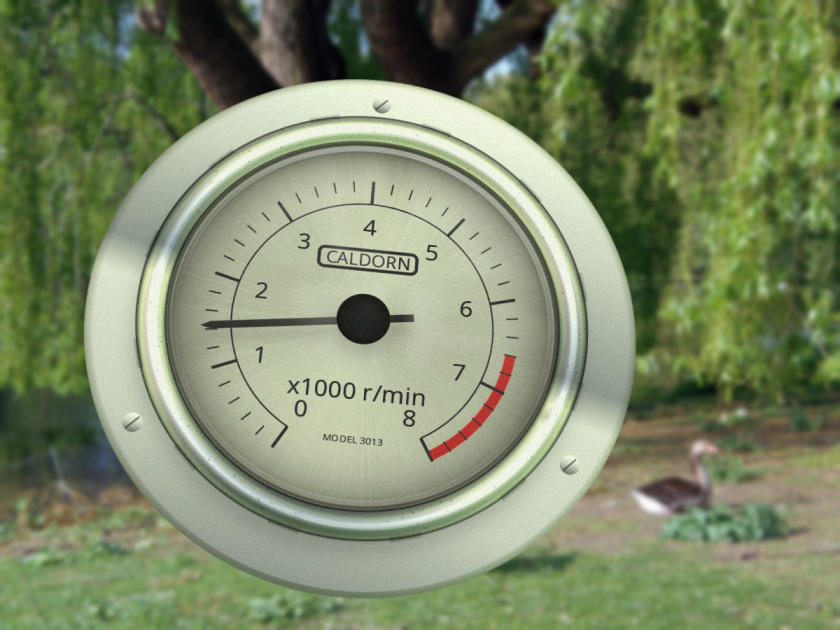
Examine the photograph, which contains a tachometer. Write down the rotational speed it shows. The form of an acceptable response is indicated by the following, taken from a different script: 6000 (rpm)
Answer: 1400 (rpm)
